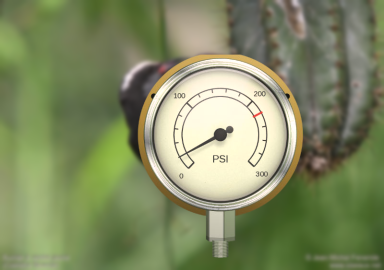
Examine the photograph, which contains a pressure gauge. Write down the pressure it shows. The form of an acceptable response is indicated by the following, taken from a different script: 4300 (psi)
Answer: 20 (psi)
